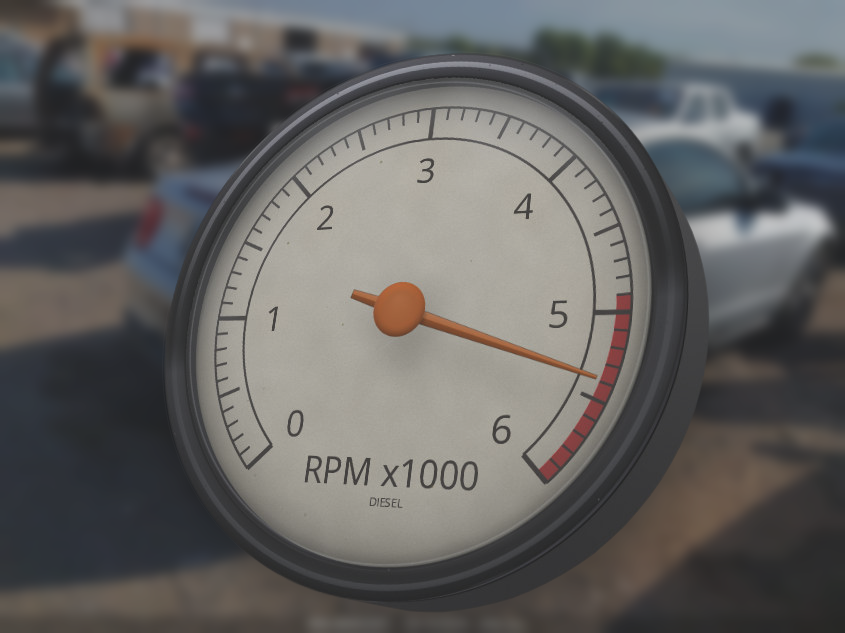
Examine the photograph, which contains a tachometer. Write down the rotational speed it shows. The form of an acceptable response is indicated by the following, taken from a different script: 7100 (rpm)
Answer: 5400 (rpm)
